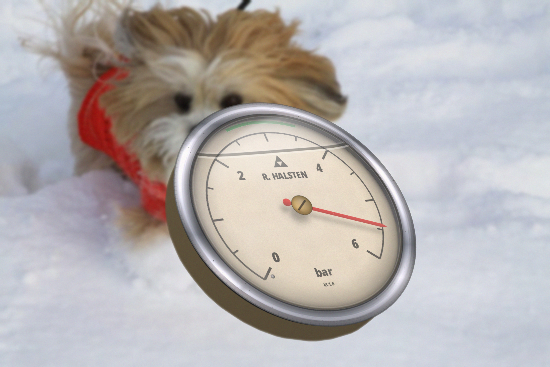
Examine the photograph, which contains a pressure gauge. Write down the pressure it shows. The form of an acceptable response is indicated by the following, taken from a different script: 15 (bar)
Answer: 5.5 (bar)
